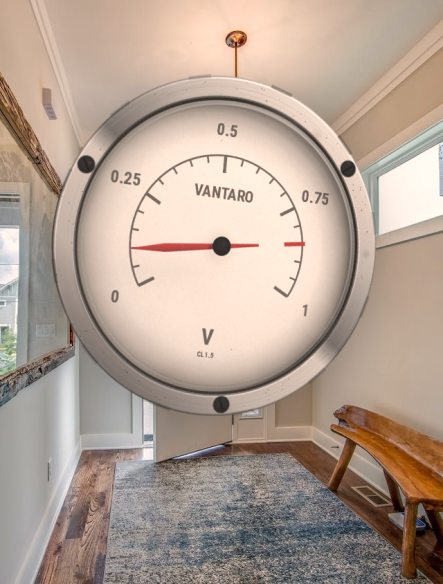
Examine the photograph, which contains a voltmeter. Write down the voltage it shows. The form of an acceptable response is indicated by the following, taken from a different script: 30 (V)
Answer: 0.1 (V)
